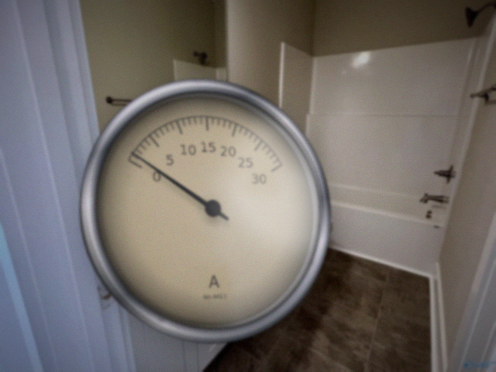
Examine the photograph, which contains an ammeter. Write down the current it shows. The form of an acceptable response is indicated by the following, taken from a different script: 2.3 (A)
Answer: 1 (A)
